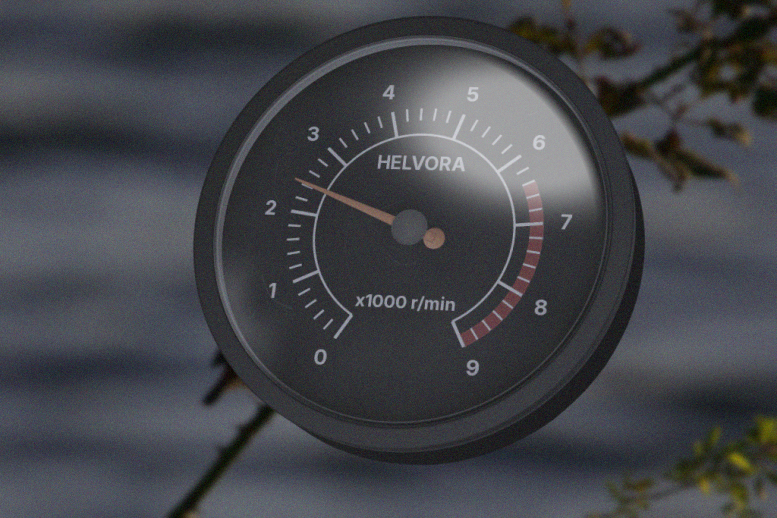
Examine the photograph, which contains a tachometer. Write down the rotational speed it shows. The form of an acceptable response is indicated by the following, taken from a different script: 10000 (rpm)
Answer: 2400 (rpm)
